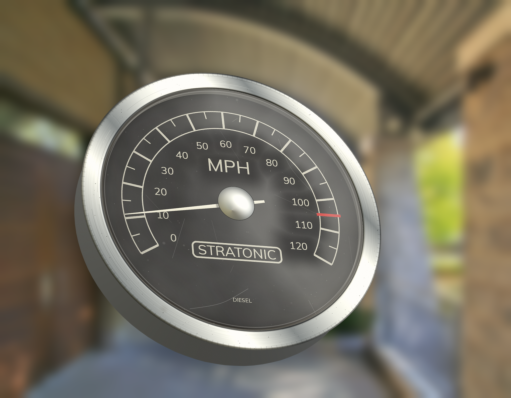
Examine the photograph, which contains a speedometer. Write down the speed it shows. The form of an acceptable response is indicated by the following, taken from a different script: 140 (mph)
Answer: 10 (mph)
